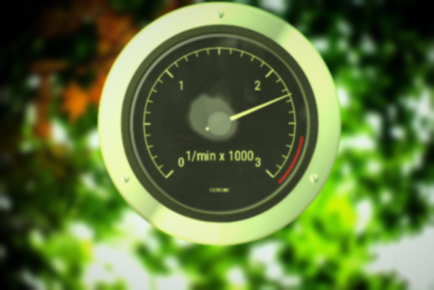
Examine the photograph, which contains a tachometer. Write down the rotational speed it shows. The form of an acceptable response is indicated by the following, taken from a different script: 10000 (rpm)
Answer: 2250 (rpm)
